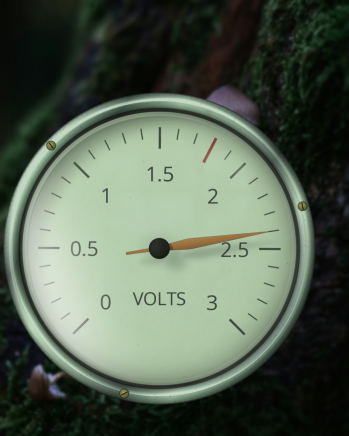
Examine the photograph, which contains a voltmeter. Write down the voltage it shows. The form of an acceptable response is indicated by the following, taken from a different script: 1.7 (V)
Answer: 2.4 (V)
